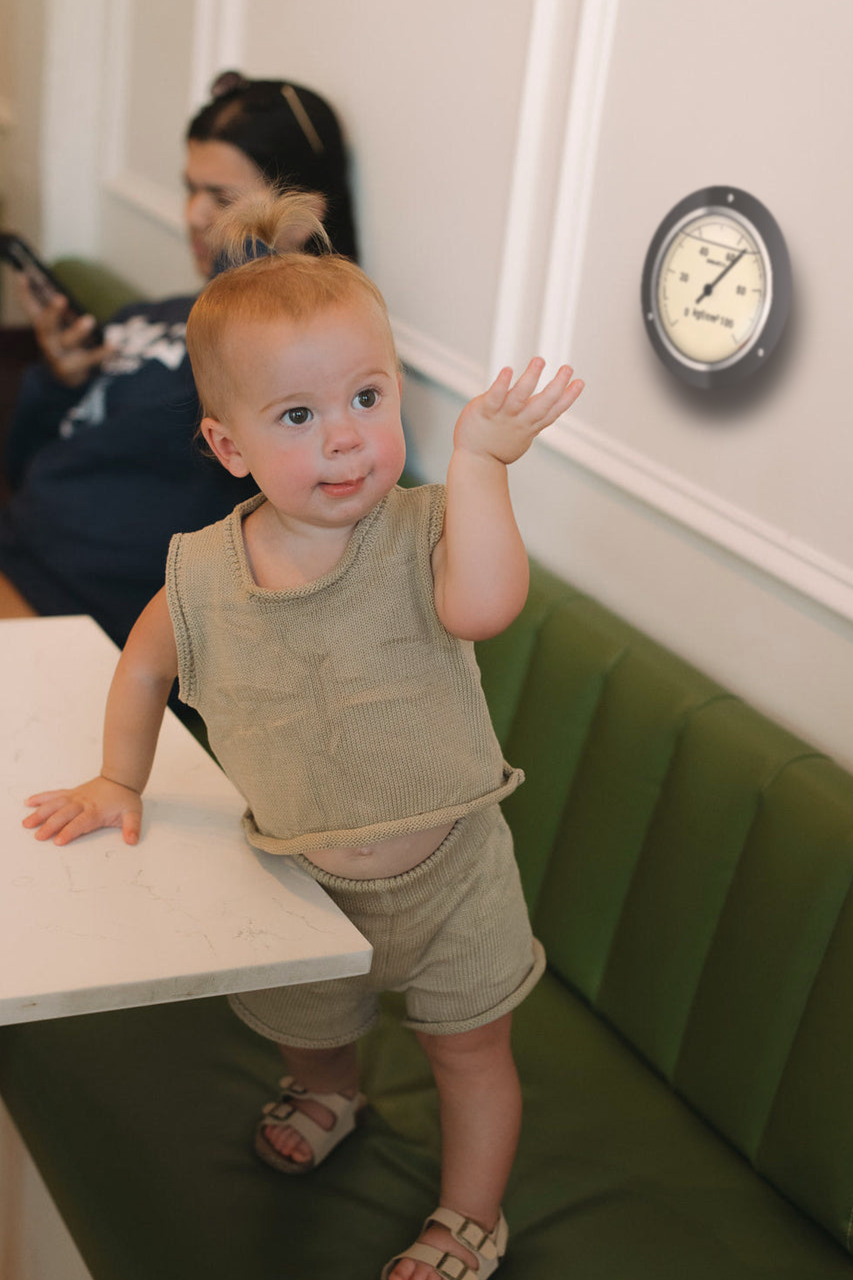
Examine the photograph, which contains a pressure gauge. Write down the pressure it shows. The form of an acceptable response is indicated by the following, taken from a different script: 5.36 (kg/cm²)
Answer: 65 (kg/cm²)
